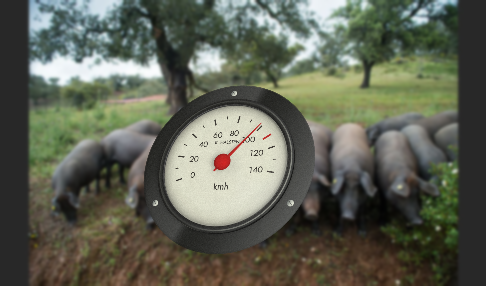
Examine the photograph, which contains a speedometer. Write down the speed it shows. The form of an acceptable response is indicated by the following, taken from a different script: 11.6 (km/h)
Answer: 100 (km/h)
